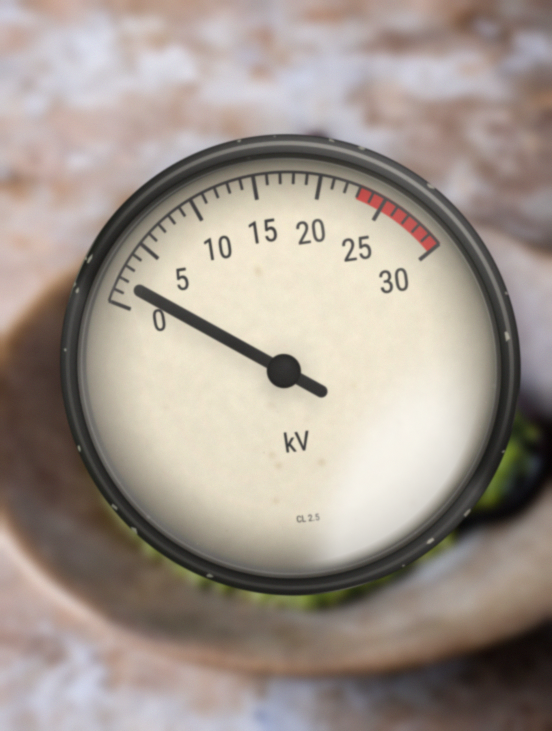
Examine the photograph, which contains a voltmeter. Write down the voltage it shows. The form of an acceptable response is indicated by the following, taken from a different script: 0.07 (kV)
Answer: 2 (kV)
